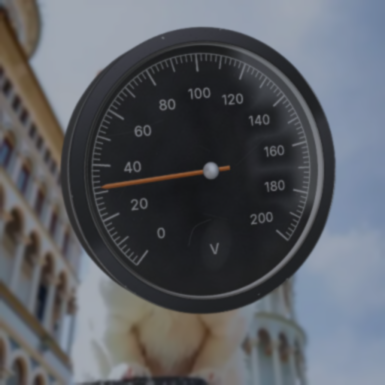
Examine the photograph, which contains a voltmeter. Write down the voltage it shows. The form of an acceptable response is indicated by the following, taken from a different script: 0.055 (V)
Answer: 32 (V)
